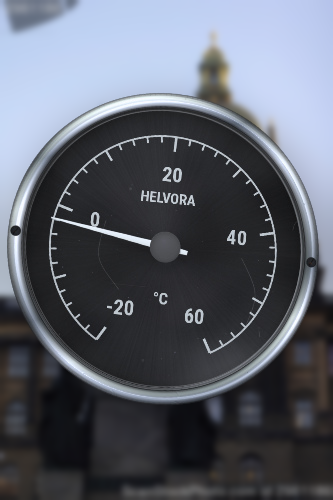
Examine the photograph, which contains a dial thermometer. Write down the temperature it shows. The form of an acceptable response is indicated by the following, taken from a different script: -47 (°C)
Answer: -2 (°C)
